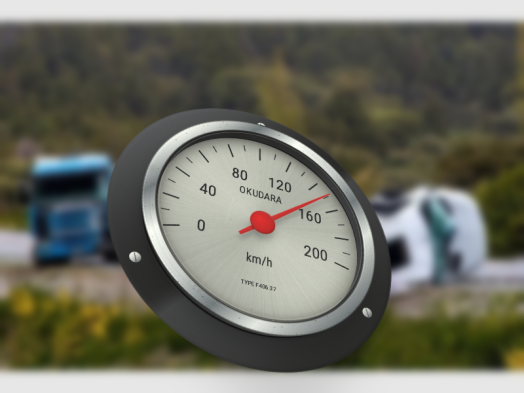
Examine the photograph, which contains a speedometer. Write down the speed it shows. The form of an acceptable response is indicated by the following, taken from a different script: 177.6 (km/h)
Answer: 150 (km/h)
